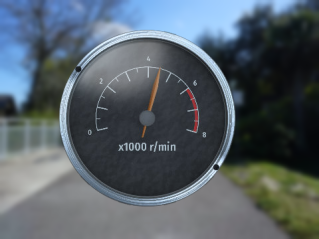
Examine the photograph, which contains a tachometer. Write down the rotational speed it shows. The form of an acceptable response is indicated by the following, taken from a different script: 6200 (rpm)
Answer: 4500 (rpm)
